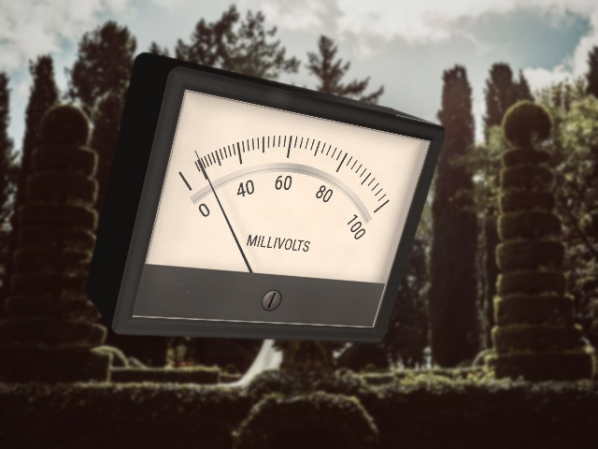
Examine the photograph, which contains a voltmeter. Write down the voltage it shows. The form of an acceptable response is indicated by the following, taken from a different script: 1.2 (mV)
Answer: 20 (mV)
